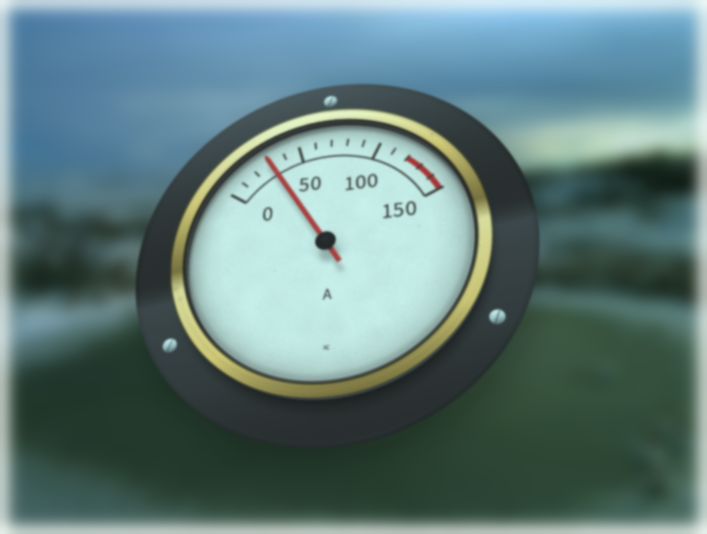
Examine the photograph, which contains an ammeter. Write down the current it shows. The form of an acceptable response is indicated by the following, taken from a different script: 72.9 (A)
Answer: 30 (A)
